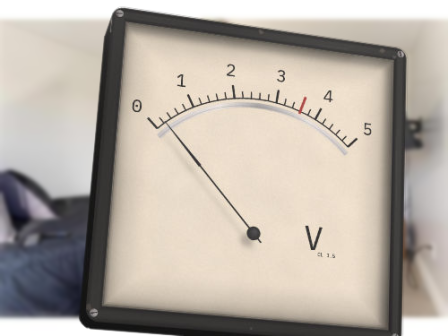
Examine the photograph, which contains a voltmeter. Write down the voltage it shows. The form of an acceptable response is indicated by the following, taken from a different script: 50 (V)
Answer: 0.2 (V)
